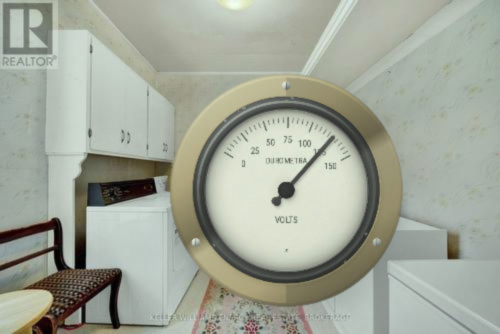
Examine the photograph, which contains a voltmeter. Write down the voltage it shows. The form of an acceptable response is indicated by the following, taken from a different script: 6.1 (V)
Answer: 125 (V)
